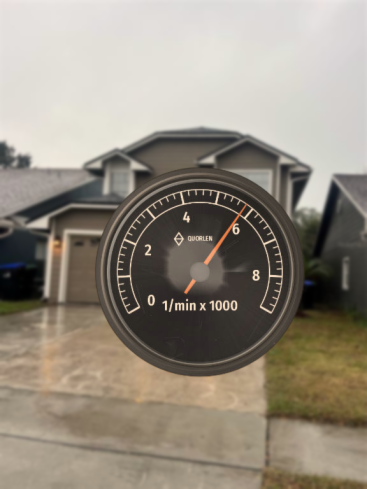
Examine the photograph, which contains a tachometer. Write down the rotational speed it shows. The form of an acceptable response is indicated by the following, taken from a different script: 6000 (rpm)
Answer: 5800 (rpm)
